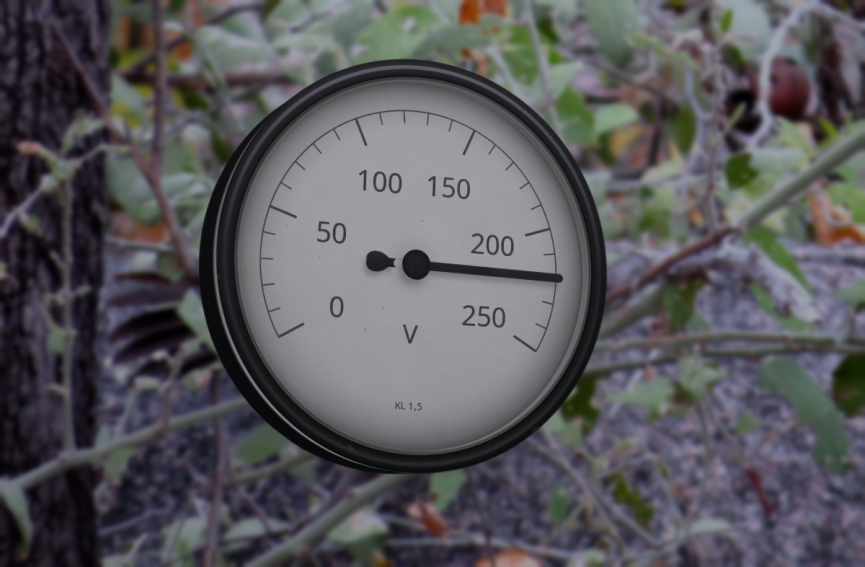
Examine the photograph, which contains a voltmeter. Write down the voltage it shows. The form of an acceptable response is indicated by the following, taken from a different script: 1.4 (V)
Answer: 220 (V)
